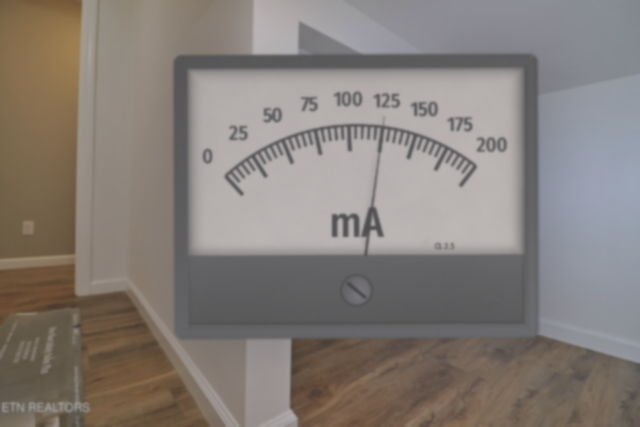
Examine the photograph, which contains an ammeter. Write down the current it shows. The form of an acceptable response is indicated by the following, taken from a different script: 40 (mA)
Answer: 125 (mA)
